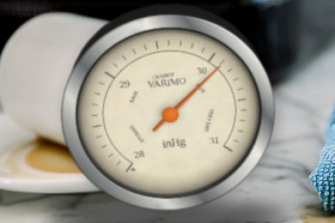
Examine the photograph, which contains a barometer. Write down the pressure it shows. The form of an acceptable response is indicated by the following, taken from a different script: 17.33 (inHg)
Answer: 30.1 (inHg)
